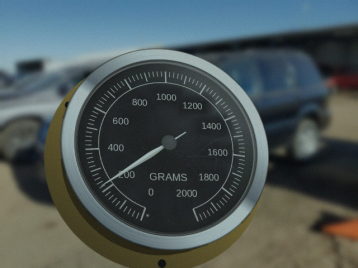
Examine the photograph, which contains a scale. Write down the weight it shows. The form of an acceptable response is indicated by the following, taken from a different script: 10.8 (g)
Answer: 220 (g)
